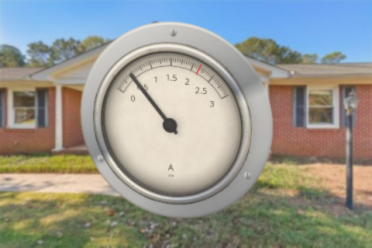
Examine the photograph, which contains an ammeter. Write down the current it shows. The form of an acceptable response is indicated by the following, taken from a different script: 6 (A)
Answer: 0.5 (A)
